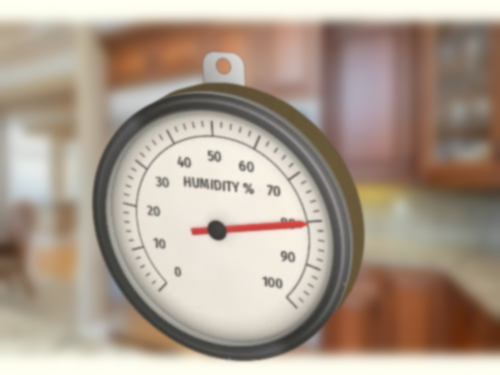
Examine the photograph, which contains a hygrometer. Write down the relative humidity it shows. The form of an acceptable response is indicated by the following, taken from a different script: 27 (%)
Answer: 80 (%)
